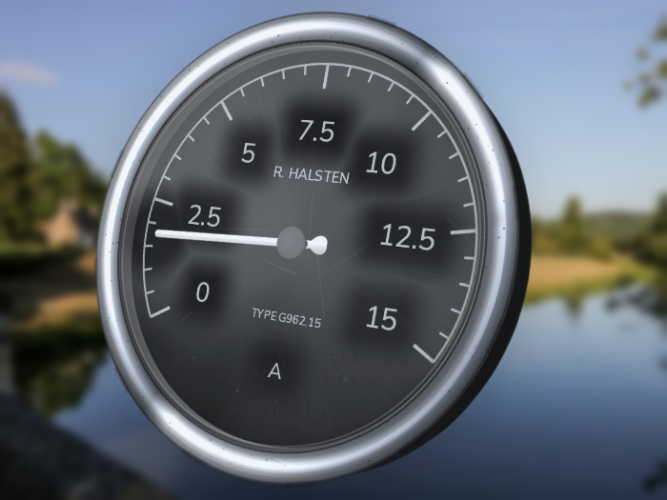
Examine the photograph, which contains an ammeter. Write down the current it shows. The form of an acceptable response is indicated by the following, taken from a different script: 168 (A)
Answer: 1.75 (A)
